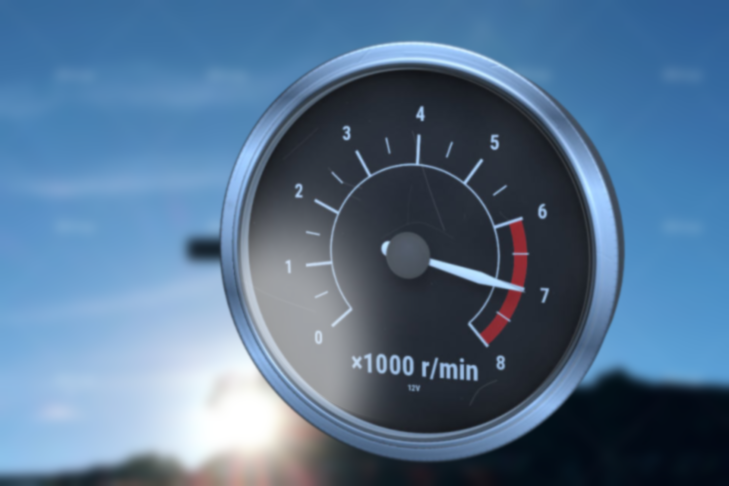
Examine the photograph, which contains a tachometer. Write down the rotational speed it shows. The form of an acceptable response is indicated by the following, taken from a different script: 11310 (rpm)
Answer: 7000 (rpm)
